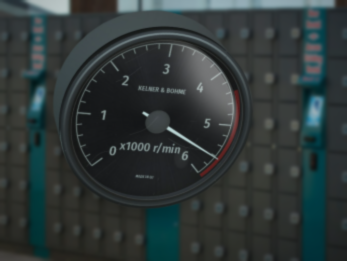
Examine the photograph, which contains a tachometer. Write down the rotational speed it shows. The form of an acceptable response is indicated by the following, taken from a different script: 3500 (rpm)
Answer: 5600 (rpm)
